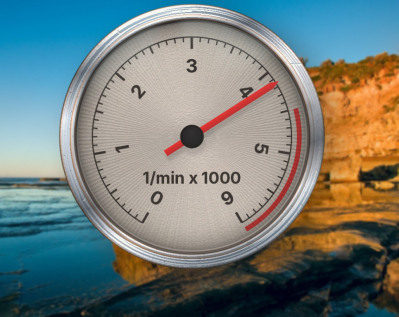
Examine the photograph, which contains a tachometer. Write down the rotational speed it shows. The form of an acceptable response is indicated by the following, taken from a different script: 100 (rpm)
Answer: 4150 (rpm)
